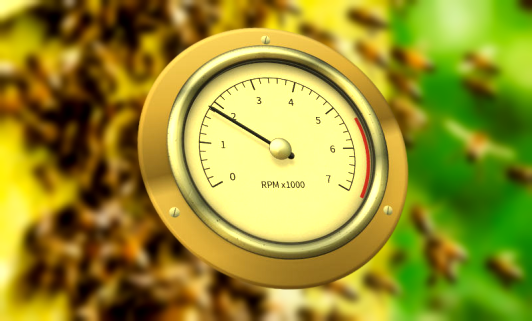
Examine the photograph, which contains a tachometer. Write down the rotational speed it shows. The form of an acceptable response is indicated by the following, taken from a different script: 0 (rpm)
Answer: 1800 (rpm)
